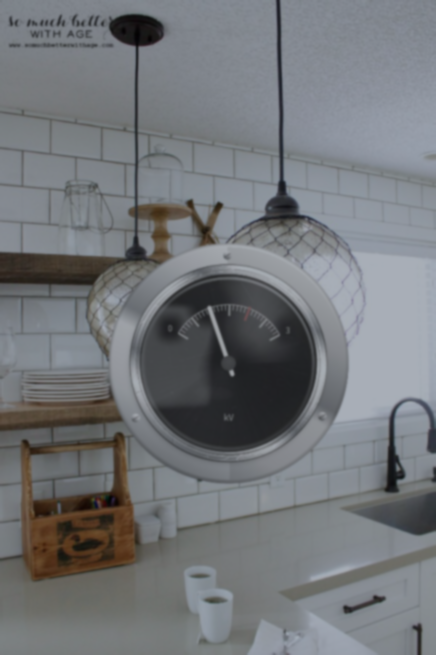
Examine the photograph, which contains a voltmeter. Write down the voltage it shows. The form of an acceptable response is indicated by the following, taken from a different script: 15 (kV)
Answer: 1 (kV)
